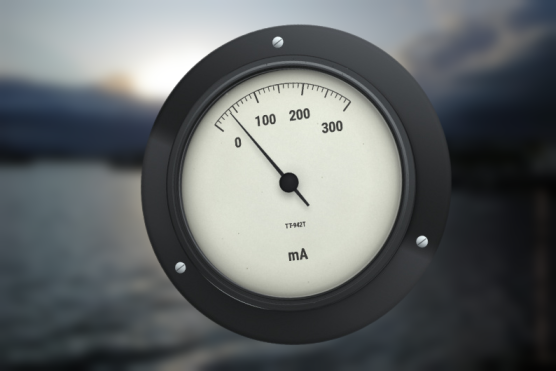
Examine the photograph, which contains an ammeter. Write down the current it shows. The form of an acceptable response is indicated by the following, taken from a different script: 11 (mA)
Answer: 40 (mA)
